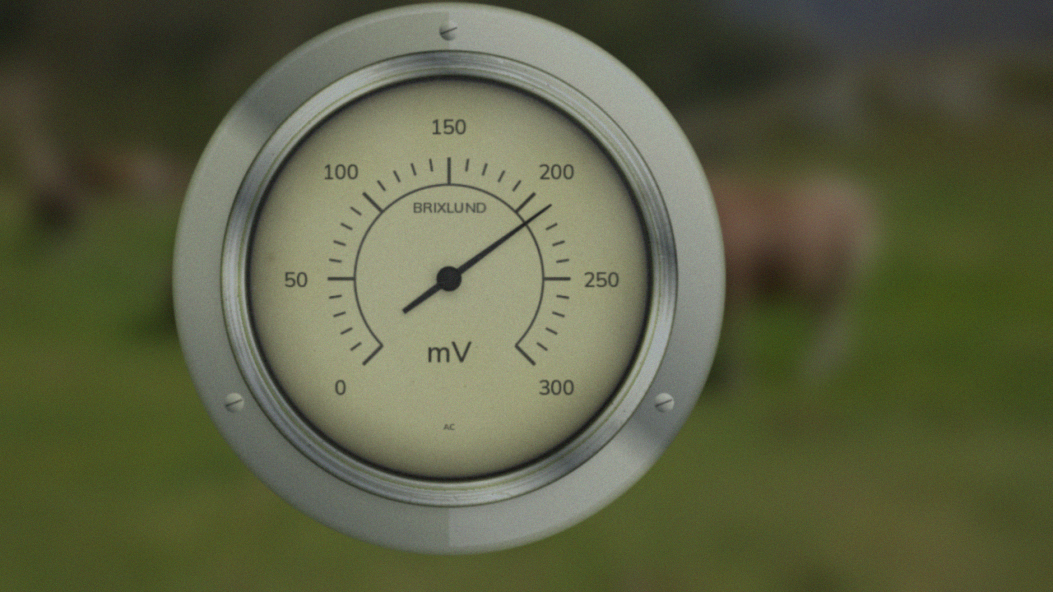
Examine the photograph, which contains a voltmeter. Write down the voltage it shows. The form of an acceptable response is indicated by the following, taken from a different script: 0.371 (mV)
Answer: 210 (mV)
